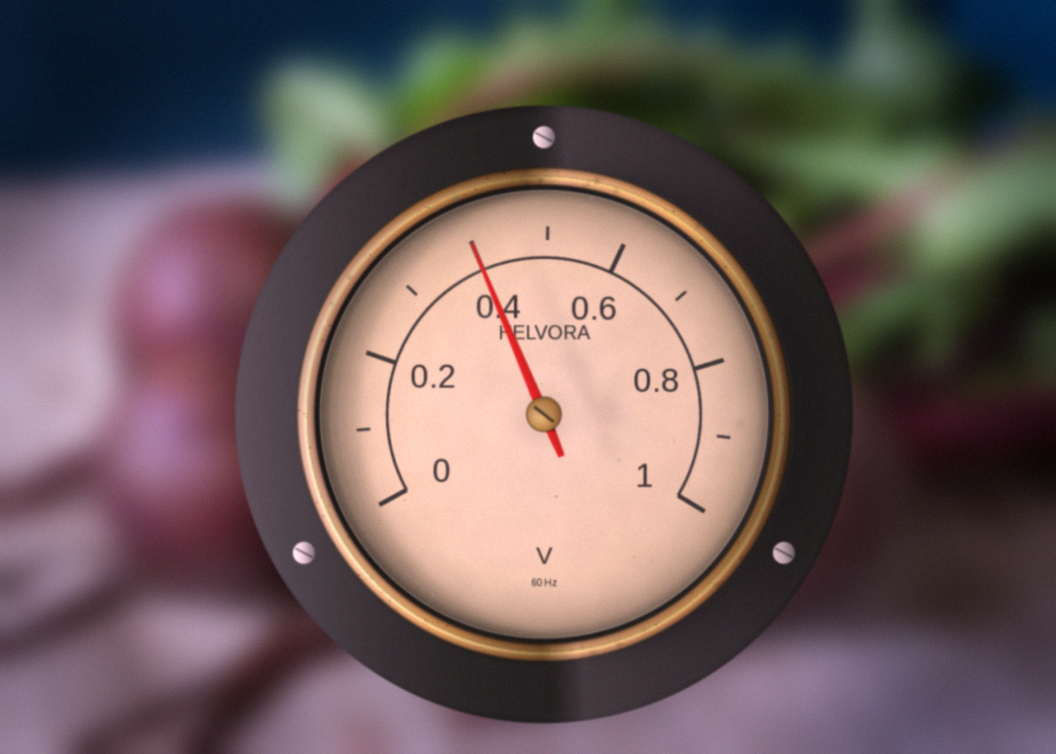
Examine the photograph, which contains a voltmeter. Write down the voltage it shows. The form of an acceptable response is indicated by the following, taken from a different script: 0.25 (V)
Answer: 0.4 (V)
